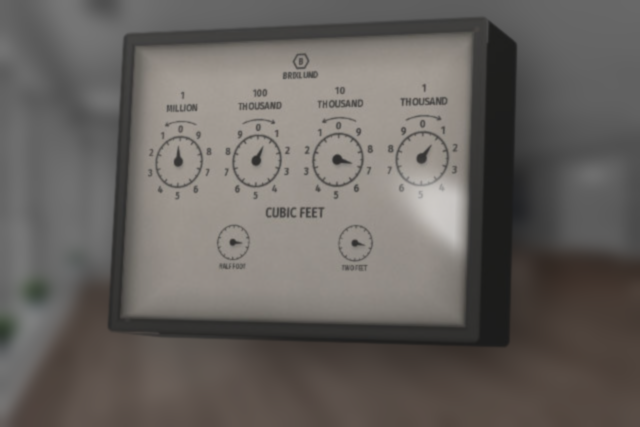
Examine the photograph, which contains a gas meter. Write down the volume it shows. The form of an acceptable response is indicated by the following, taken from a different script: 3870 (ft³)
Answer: 7100 (ft³)
